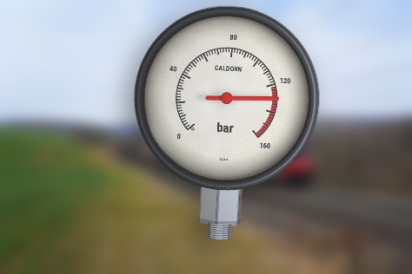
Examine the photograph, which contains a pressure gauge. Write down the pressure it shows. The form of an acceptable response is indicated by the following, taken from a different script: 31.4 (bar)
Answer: 130 (bar)
